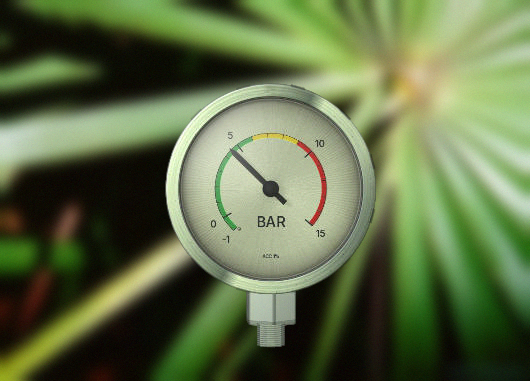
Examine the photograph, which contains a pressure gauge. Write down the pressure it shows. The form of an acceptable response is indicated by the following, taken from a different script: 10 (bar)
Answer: 4.5 (bar)
